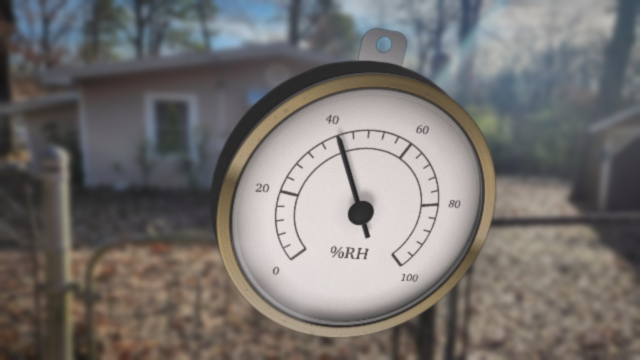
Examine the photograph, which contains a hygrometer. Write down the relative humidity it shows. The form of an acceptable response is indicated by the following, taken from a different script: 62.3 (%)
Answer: 40 (%)
